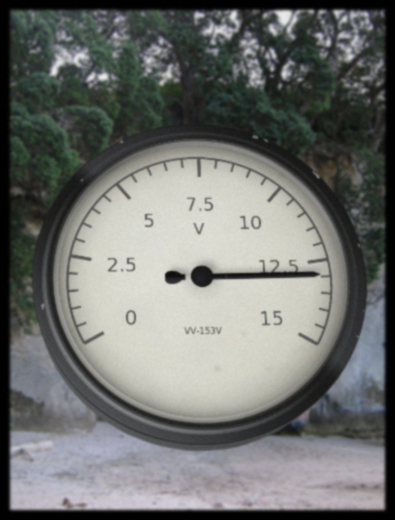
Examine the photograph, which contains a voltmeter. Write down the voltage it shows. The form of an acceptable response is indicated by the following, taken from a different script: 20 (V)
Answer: 13 (V)
